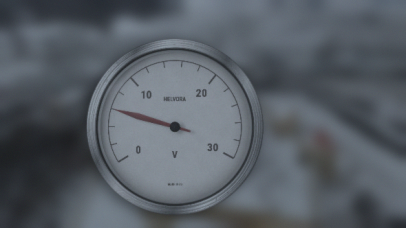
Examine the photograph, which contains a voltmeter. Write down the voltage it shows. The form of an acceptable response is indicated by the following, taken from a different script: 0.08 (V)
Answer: 6 (V)
